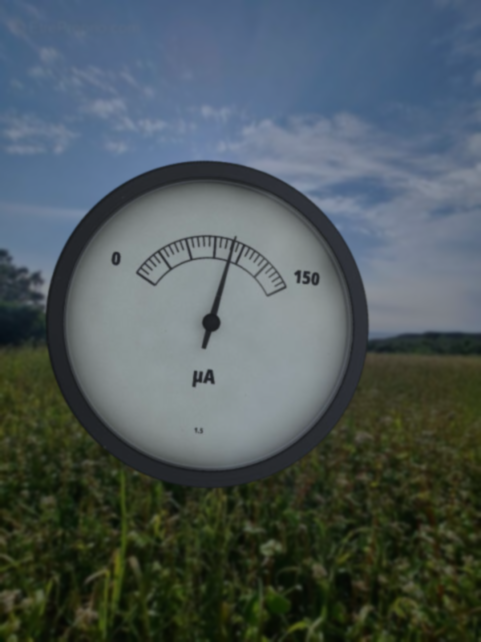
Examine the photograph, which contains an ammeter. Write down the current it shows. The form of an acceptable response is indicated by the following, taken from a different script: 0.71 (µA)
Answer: 90 (µA)
